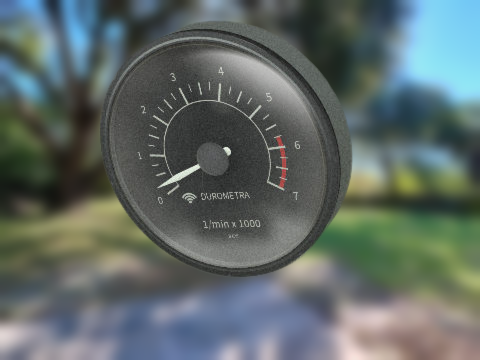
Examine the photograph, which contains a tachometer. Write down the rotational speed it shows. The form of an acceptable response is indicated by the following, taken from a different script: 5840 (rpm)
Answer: 250 (rpm)
